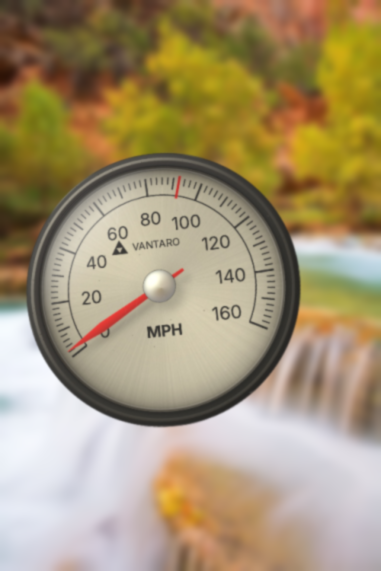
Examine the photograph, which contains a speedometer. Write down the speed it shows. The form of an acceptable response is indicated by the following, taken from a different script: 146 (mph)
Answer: 2 (mph)
